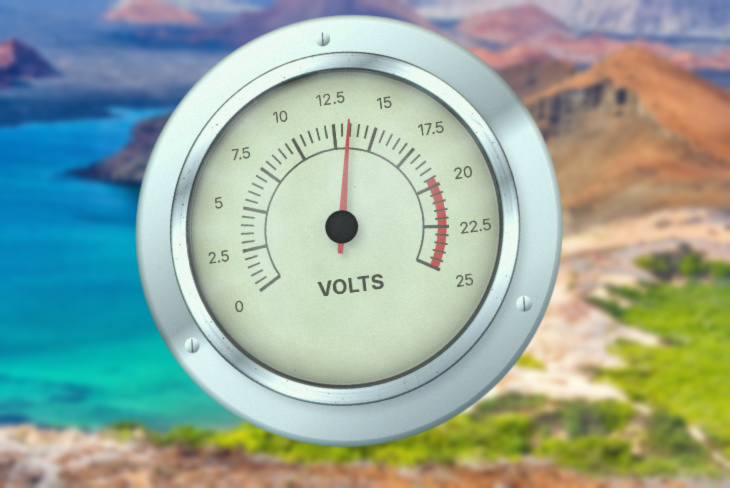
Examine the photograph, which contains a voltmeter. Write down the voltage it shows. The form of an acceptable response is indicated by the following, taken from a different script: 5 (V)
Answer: 13.5 (V)
